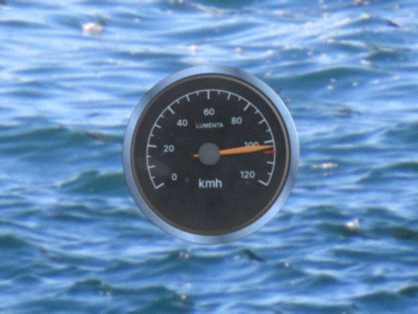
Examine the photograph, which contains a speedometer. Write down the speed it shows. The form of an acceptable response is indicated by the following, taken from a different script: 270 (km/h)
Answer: 102.5 (km/h)
